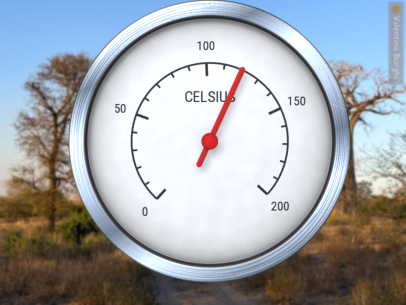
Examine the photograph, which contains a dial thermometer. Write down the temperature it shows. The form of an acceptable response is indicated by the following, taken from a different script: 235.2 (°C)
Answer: 120 (°C)
